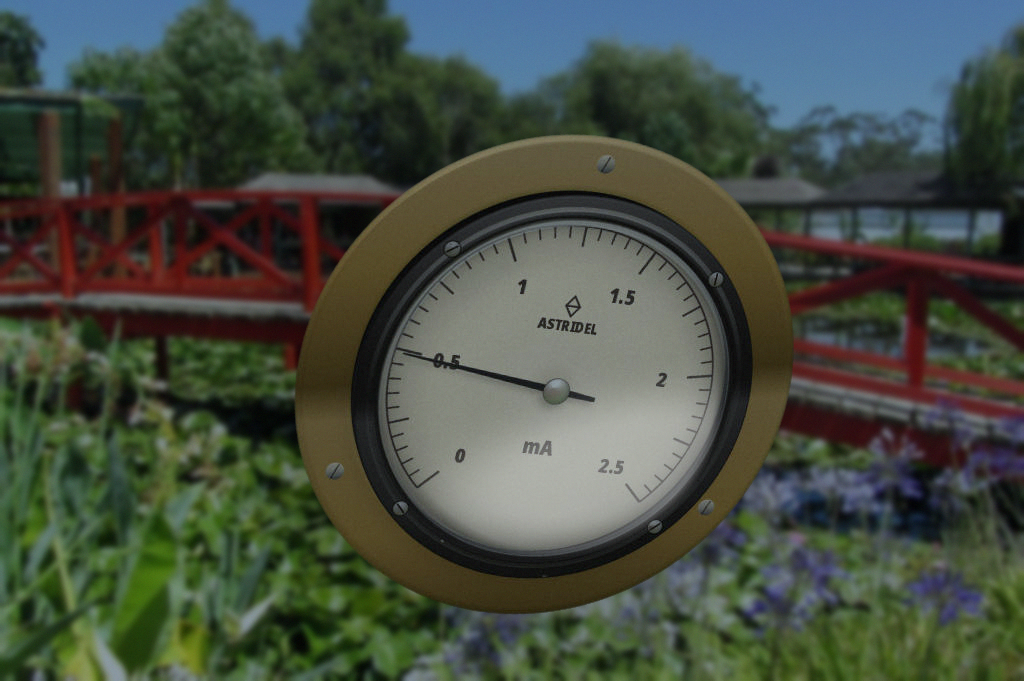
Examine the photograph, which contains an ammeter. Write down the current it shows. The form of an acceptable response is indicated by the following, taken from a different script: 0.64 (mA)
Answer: 0.5 (mA)
